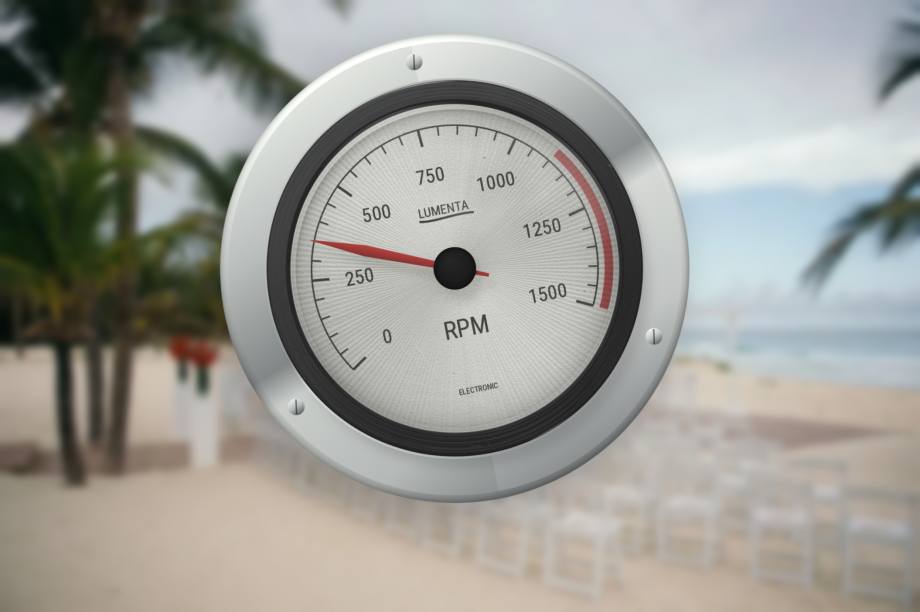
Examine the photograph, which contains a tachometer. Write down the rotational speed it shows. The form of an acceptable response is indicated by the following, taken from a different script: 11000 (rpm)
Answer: 350 (rpm)
